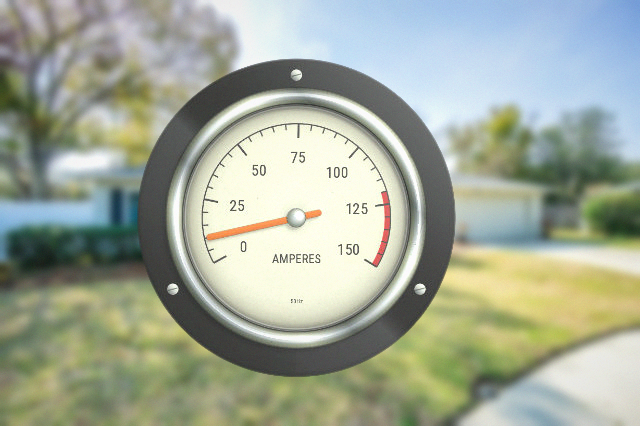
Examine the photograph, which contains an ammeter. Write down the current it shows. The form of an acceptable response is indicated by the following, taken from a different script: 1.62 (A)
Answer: 10 (A)
